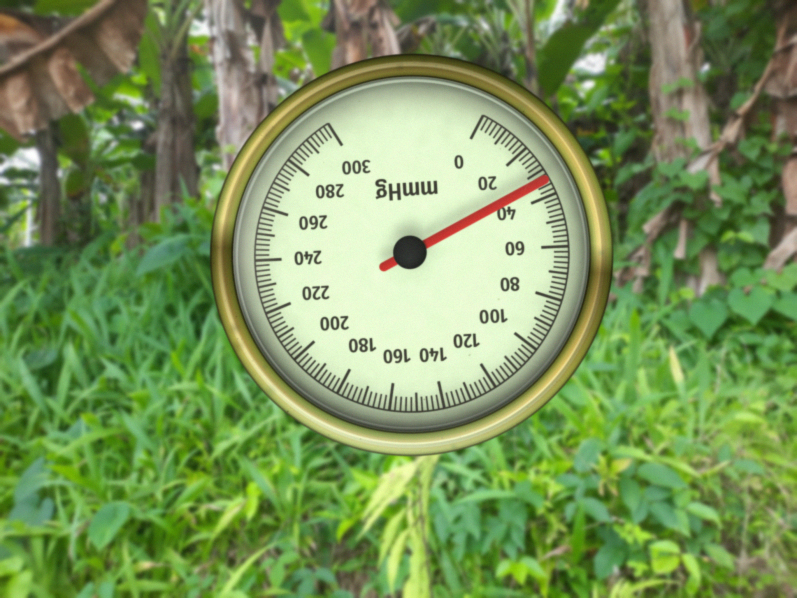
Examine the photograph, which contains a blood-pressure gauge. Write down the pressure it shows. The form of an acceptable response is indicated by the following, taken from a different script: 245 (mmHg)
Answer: 34 (mmHg)
